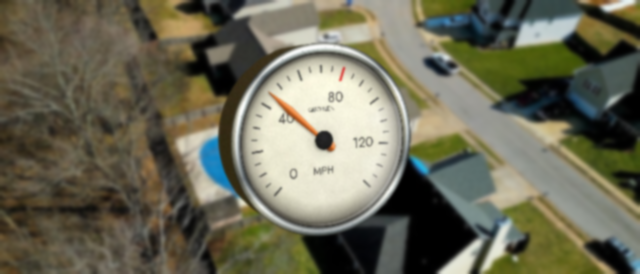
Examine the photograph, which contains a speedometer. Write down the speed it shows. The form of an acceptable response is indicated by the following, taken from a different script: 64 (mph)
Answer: 45 (mph)
